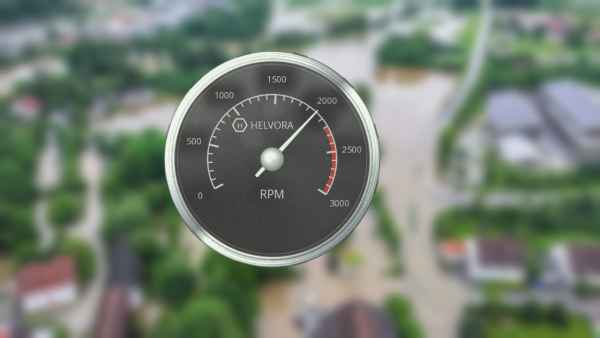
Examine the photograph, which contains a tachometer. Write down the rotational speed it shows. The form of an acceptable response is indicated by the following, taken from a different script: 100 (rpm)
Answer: 2000 (rpm)
